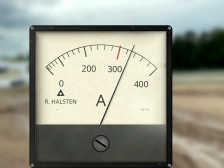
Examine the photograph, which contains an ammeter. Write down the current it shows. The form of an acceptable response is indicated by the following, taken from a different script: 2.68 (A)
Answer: 330 (A)
